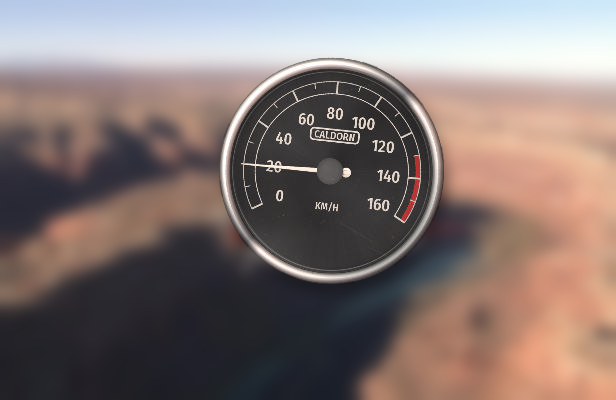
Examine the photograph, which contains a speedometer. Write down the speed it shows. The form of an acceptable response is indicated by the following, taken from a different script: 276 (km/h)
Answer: 20 (km/h)
